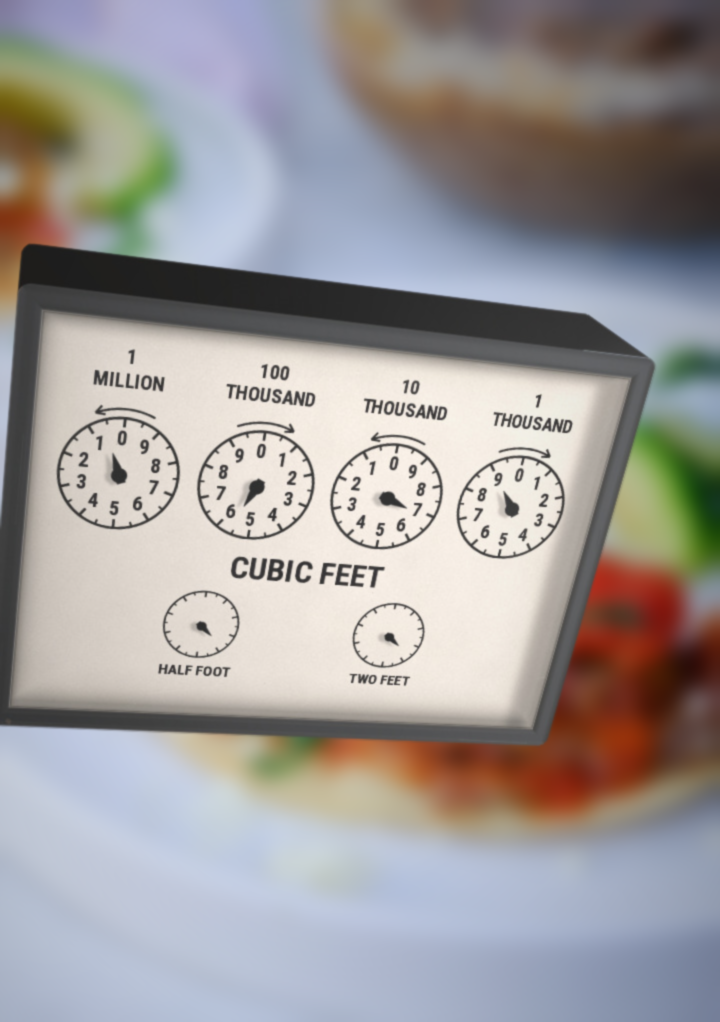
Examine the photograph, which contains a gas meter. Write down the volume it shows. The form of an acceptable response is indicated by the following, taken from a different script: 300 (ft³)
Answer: 56900 (ft³)
